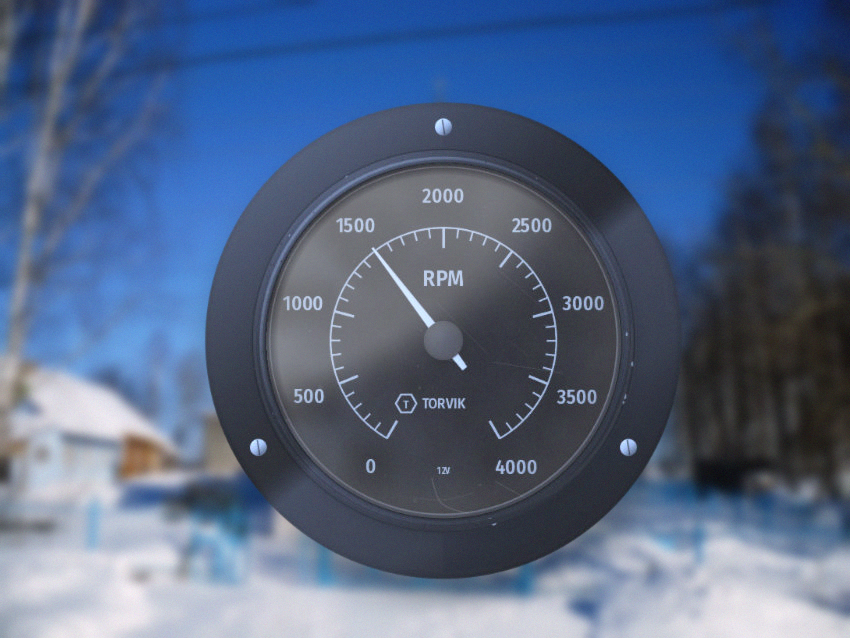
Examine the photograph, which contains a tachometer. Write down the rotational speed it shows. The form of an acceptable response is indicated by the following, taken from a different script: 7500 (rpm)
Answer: 1500 (rpm)
